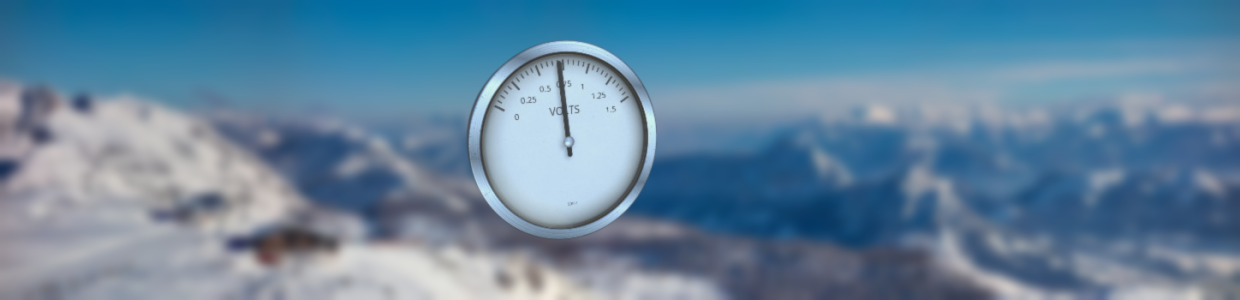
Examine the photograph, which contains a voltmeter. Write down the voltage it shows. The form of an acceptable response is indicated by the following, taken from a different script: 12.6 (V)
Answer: 0.7 (V)
